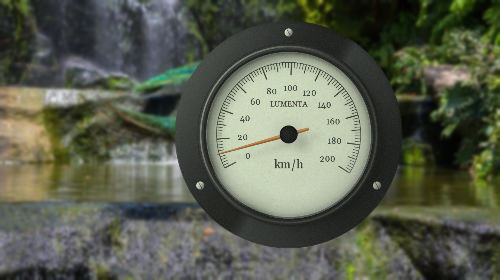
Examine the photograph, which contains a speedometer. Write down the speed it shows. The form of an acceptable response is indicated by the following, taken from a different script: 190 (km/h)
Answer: 10 (km/h)
